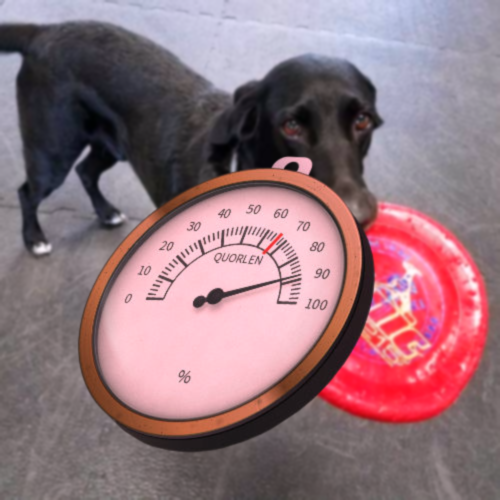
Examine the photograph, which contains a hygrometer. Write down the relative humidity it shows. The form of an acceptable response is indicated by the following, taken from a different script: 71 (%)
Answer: 90 (%)
